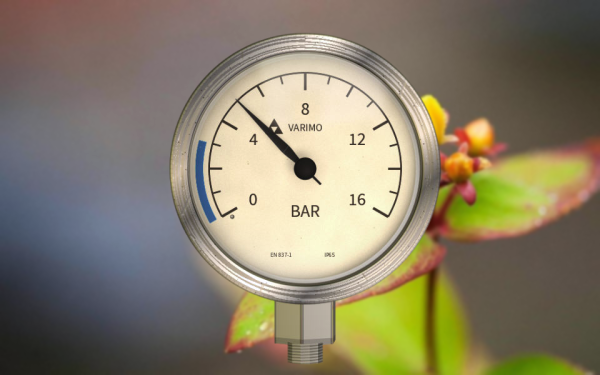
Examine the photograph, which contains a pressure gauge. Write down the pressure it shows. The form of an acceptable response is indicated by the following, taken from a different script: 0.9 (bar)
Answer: 5 (bar)
